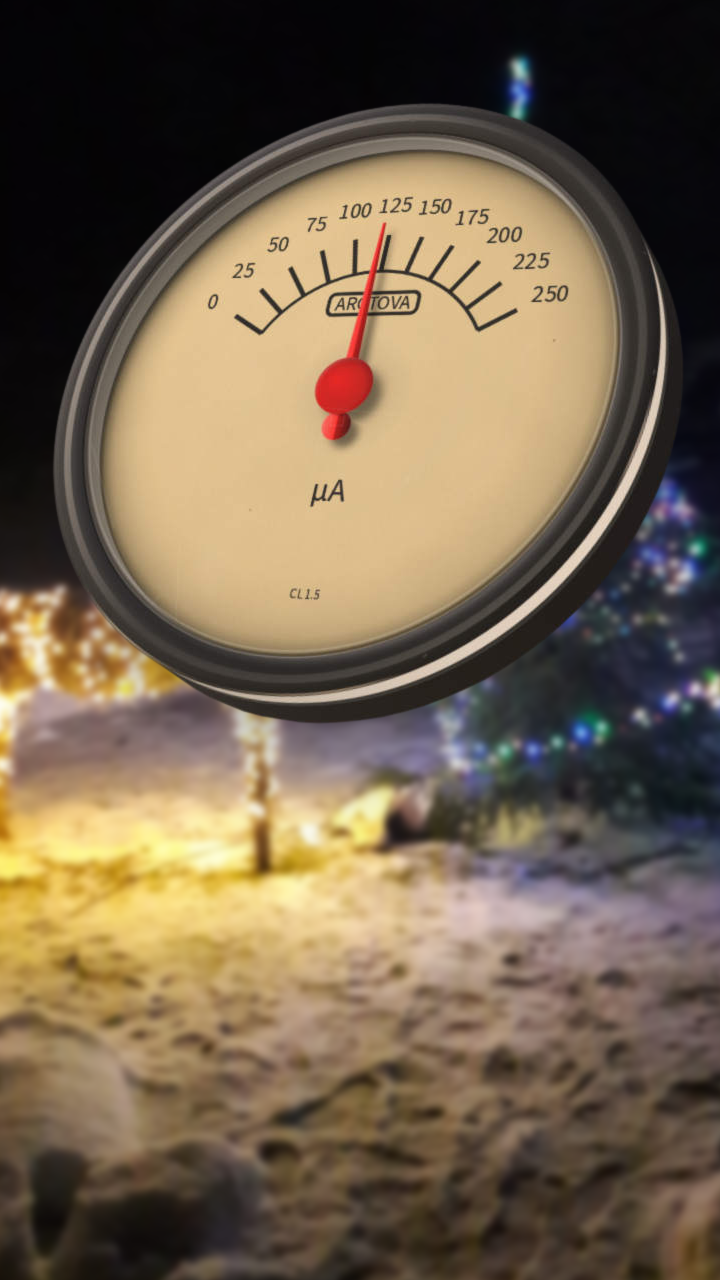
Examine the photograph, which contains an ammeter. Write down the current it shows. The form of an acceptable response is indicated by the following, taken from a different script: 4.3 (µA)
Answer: 125 (µA)
